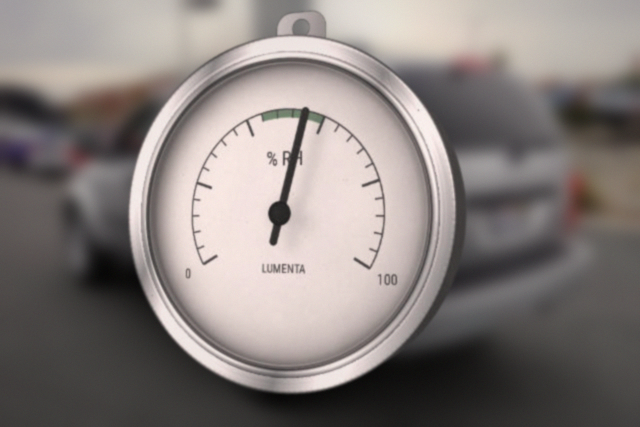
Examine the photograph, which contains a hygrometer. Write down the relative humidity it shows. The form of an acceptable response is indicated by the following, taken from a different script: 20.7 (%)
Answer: 56 (%)
